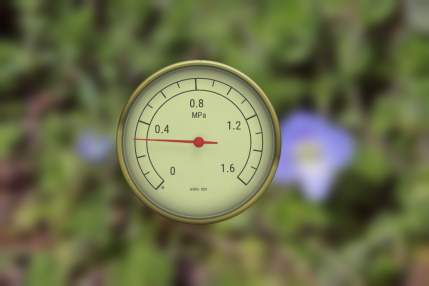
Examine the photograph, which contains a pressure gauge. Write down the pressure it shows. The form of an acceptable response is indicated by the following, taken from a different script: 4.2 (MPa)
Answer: 0.3 (MPa)
